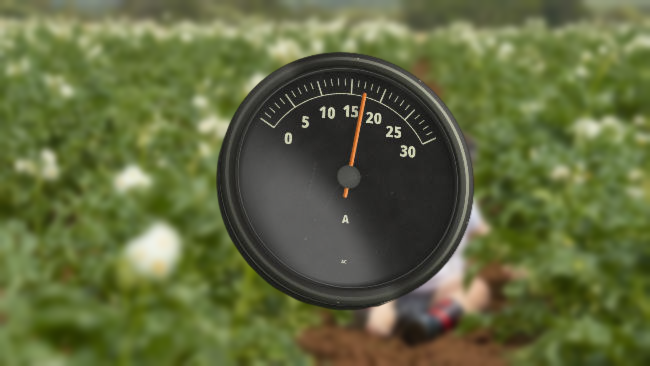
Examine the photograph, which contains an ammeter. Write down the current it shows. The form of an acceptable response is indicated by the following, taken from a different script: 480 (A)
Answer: 17 (A)
